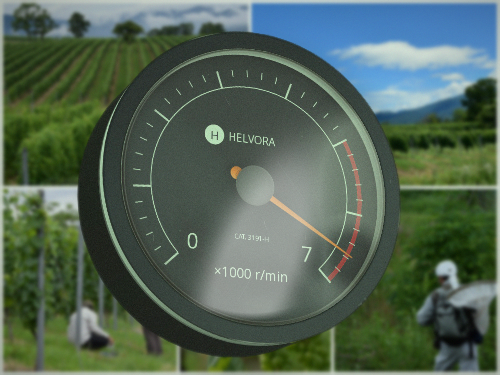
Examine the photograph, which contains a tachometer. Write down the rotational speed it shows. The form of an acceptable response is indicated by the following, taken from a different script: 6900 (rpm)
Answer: 6600 (rpm)
